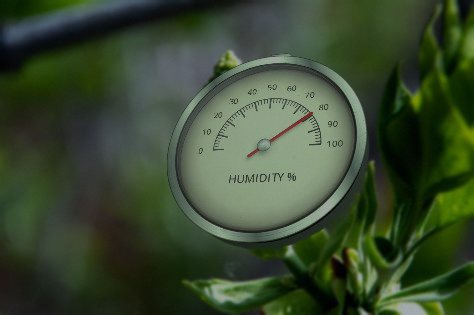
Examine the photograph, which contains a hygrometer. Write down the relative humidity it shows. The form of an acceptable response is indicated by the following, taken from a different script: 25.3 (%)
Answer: 80 (%)
